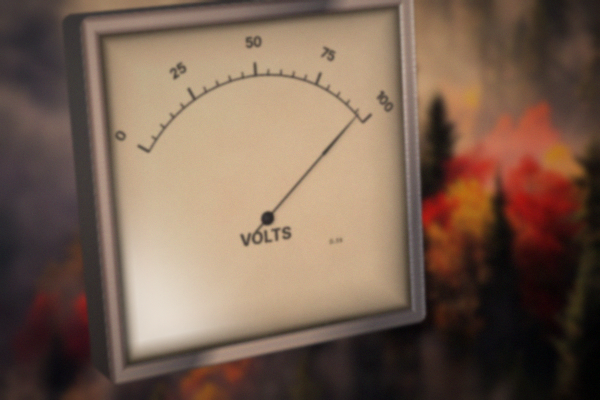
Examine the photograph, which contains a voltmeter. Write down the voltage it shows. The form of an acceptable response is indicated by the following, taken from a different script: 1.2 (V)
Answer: 95 (V)
